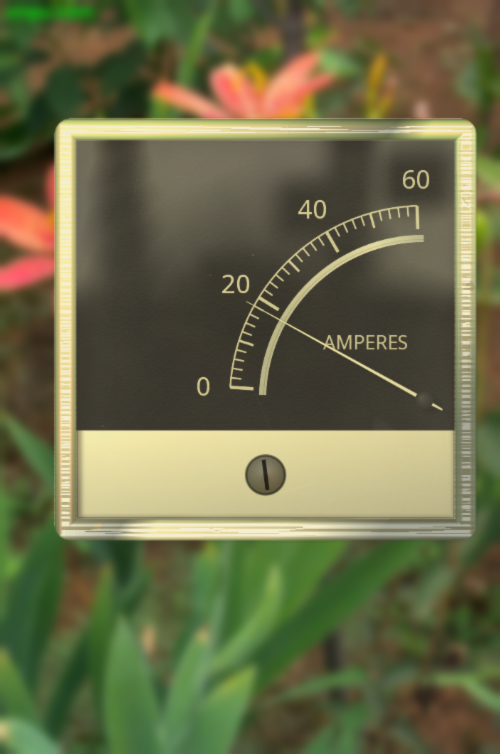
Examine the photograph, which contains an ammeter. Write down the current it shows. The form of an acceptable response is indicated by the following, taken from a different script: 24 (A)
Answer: 18 (A)
